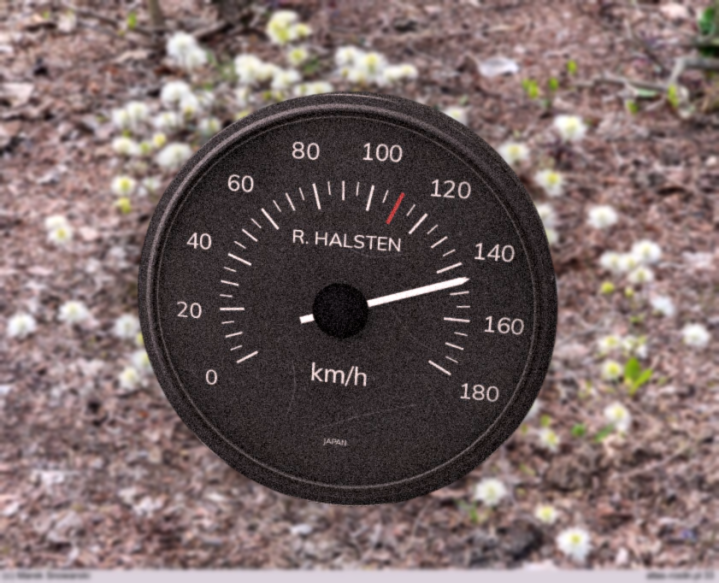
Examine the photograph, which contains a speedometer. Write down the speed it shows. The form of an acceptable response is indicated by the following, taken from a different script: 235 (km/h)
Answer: 145 (km/h)
